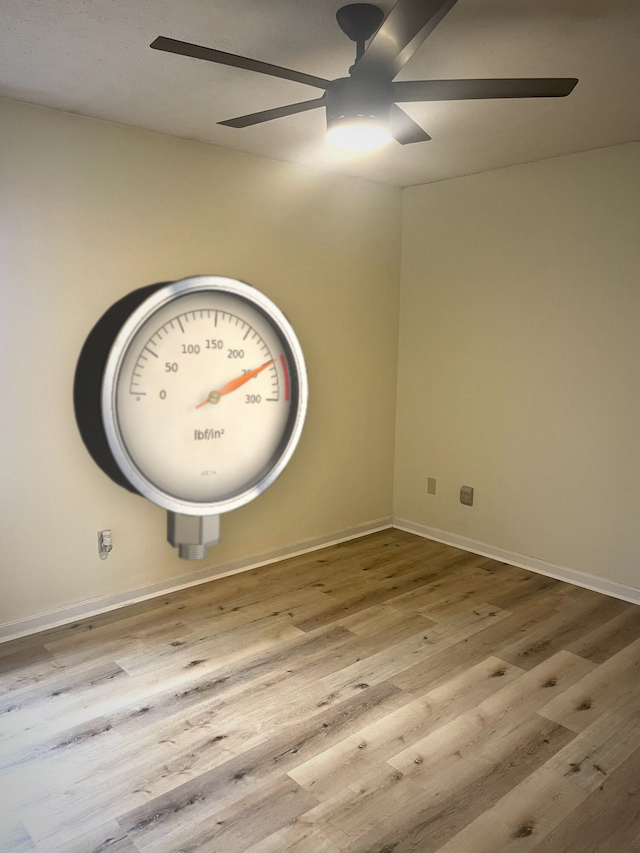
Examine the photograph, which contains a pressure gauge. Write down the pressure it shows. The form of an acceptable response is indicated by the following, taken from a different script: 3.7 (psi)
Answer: 250 (psi)
